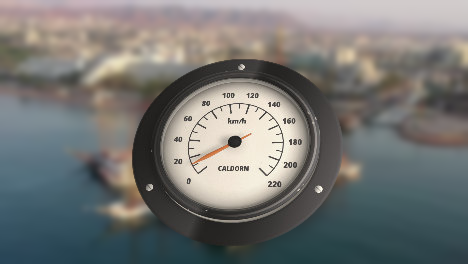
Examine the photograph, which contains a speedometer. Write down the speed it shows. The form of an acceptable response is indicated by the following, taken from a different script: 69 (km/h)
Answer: 10 (km/h)
